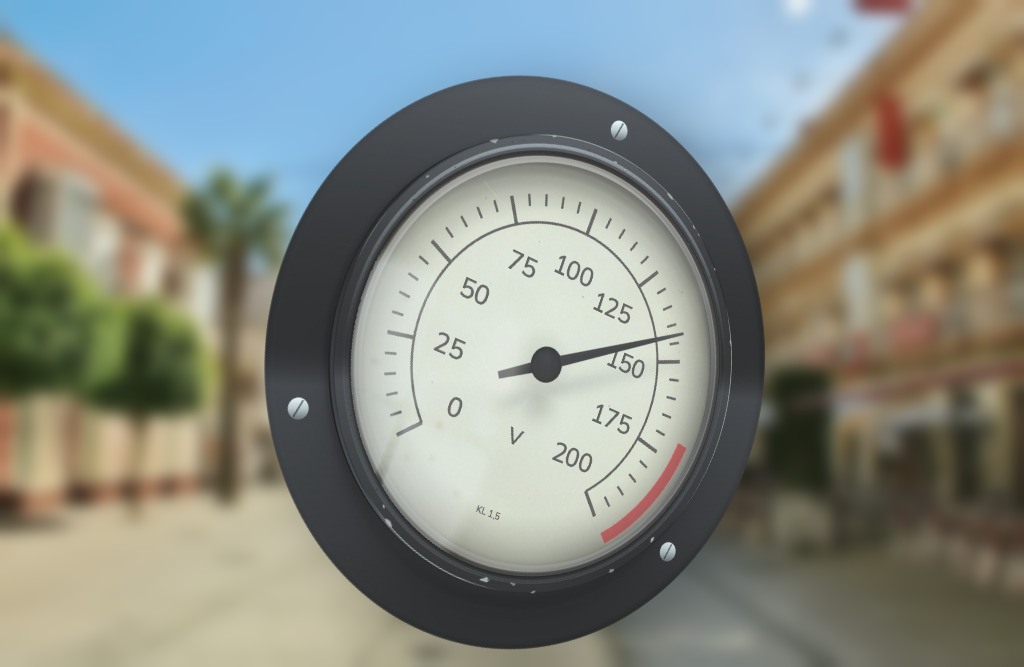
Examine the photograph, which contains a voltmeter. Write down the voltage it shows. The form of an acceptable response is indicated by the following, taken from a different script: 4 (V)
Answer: 142.5 (V)
